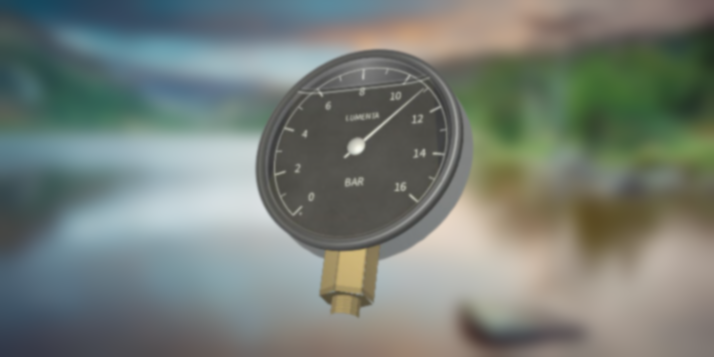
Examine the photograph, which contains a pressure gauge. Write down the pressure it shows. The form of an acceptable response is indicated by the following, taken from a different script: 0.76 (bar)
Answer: 11 (bar)
